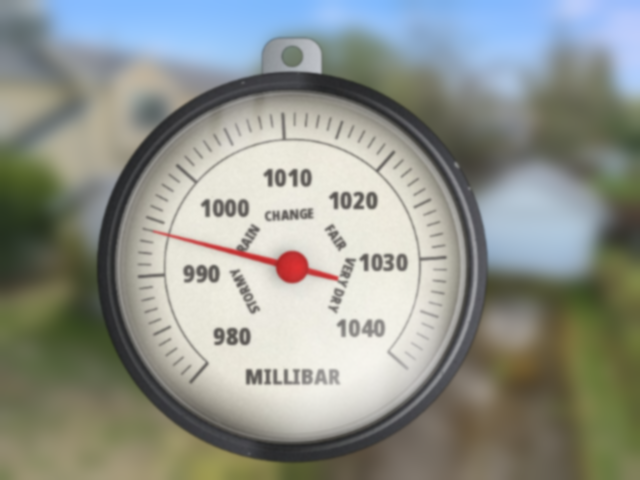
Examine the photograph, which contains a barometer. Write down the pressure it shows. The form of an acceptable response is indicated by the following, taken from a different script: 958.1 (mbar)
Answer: 994 (mbar)
